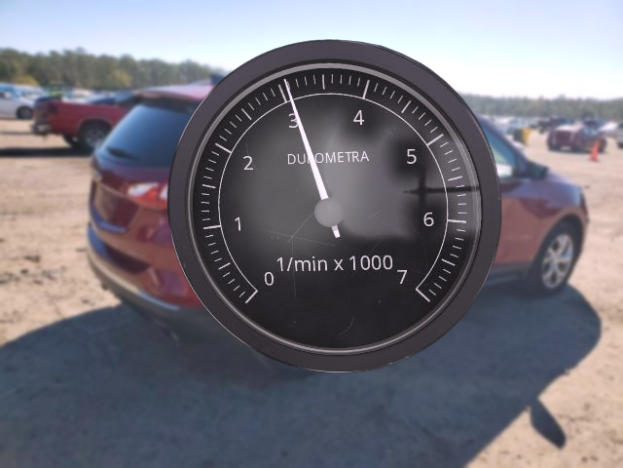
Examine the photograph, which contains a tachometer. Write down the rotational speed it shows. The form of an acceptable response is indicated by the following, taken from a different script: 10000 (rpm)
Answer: 3100 (rpm)
